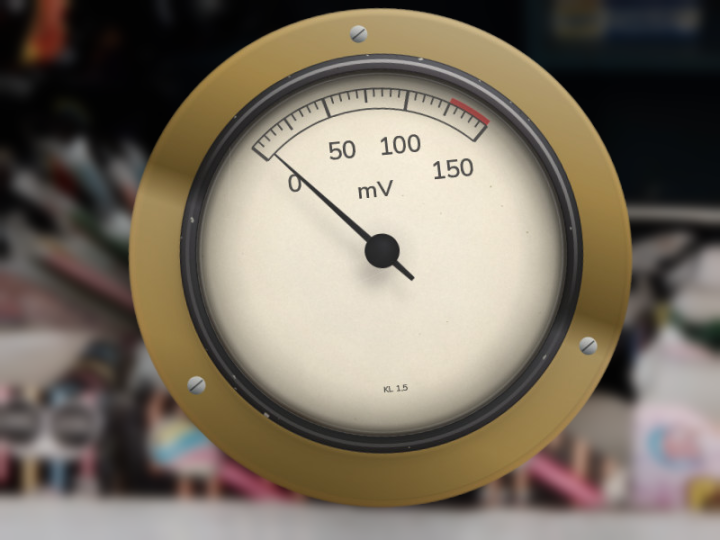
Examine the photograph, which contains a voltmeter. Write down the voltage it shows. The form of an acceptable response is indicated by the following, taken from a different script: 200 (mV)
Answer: 5 (mV)
